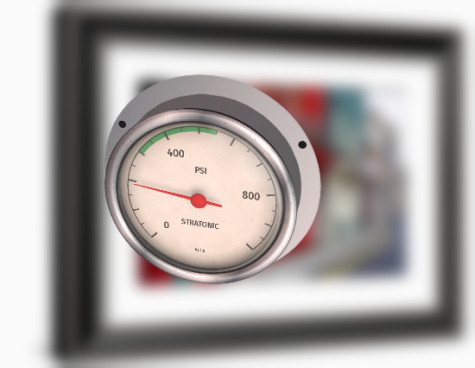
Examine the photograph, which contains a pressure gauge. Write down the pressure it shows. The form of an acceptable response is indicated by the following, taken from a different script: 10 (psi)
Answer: 200 (psi)
